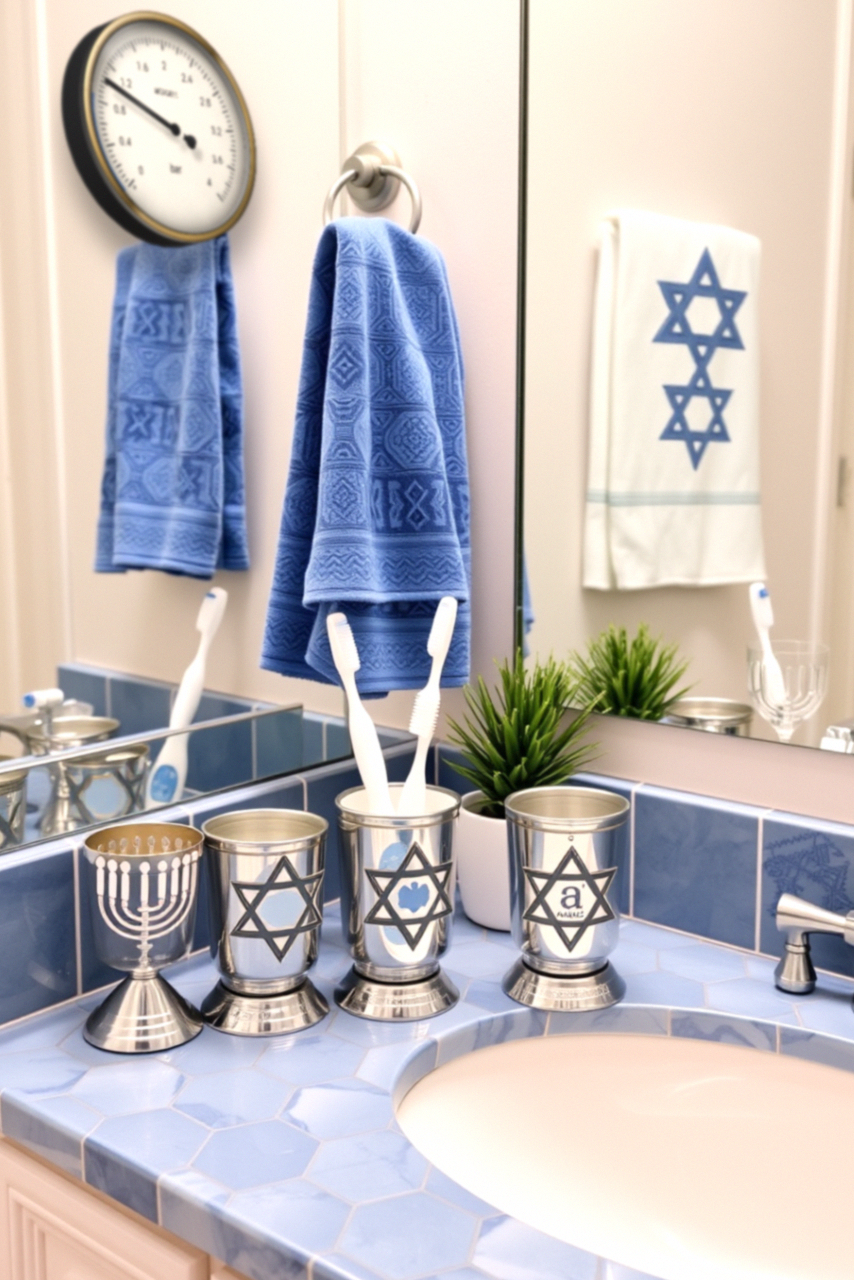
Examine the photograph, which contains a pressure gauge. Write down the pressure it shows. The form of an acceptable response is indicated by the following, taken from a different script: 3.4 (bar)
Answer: 1 (bar)
